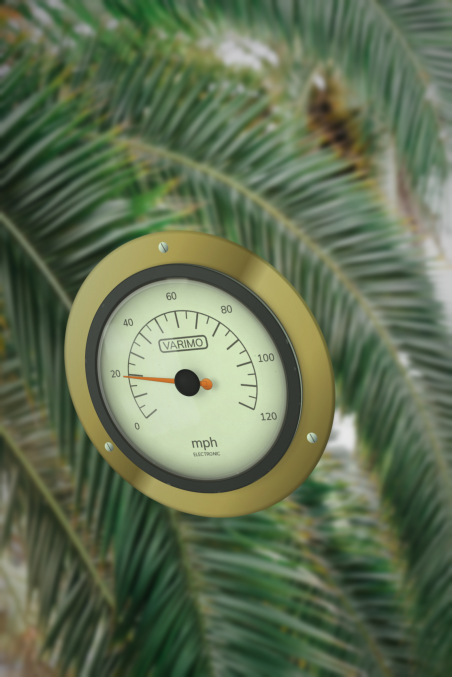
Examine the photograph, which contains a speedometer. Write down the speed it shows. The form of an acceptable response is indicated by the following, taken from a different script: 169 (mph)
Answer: 20 (mph)
